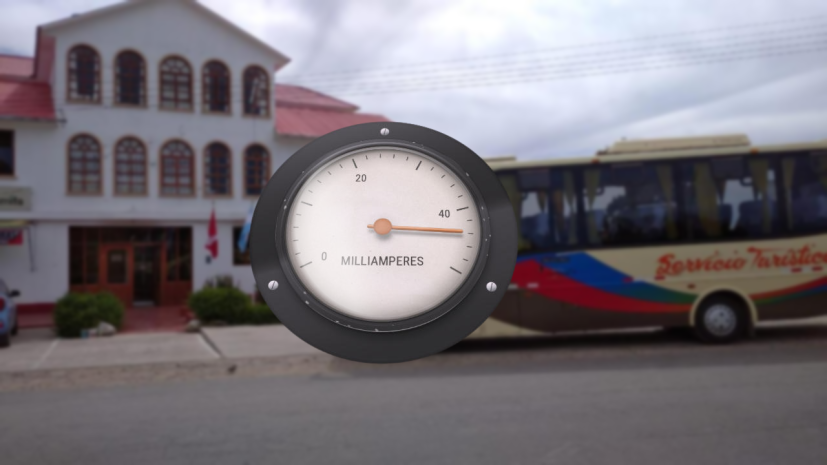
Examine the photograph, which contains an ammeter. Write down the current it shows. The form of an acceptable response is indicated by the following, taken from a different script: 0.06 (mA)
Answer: 44 (mA)
